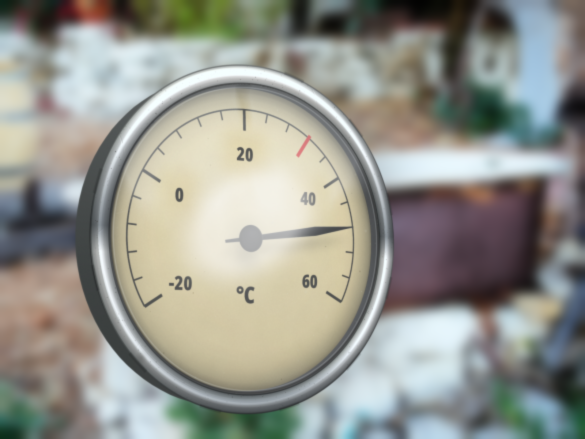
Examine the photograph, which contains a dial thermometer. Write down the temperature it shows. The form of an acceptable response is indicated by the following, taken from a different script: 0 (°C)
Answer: 48 (°C)
